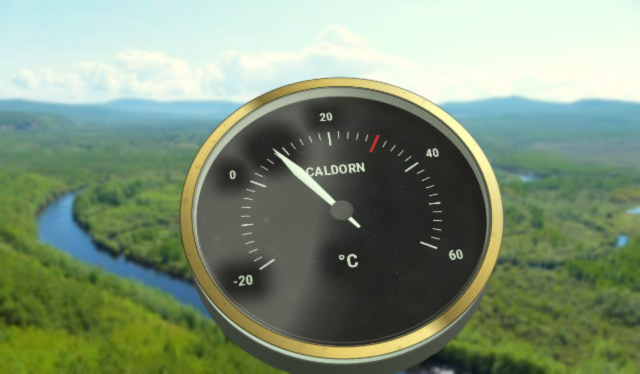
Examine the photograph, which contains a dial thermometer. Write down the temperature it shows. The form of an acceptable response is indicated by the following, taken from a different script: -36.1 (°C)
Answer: 8 (°C)
